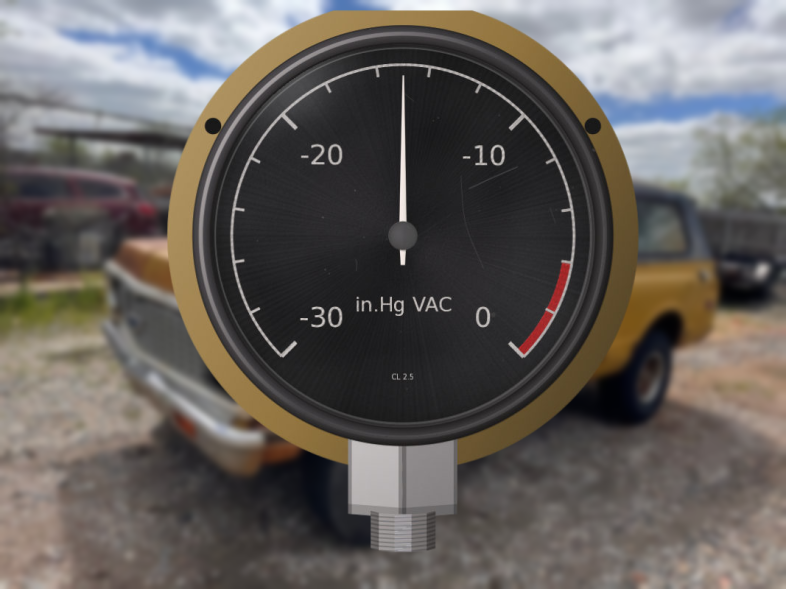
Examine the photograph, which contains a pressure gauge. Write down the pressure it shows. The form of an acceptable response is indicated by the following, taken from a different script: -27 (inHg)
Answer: -15 (inHg)
